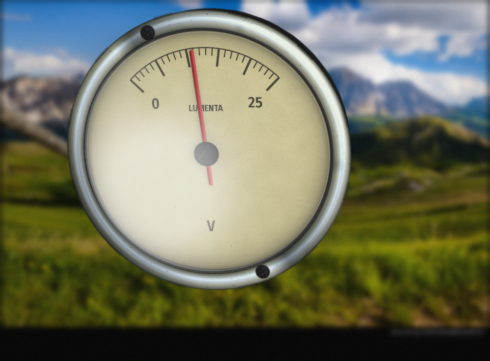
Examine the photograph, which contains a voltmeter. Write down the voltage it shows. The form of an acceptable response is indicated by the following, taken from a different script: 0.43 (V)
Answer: 11 (V)
